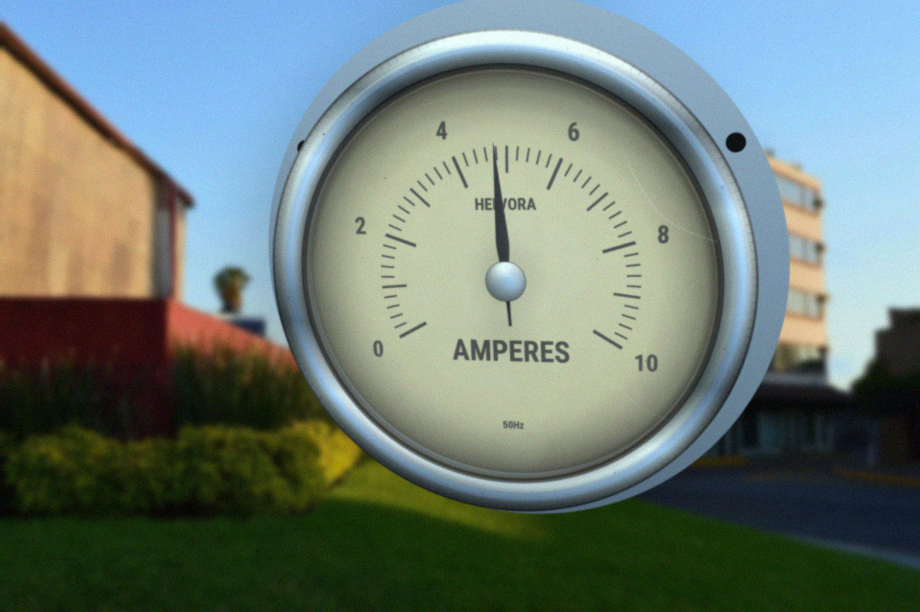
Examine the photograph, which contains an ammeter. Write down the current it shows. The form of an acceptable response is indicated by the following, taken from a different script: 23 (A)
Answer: 4.8 (A)
